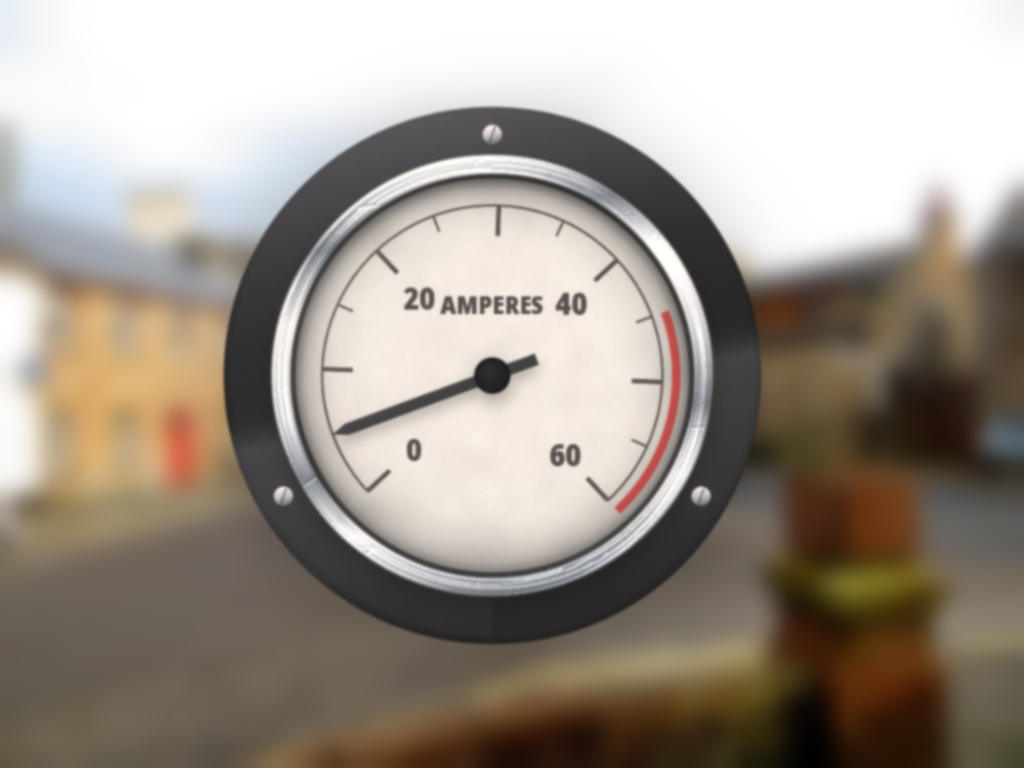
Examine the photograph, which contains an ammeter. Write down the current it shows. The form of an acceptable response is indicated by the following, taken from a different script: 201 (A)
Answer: 5 (A)
